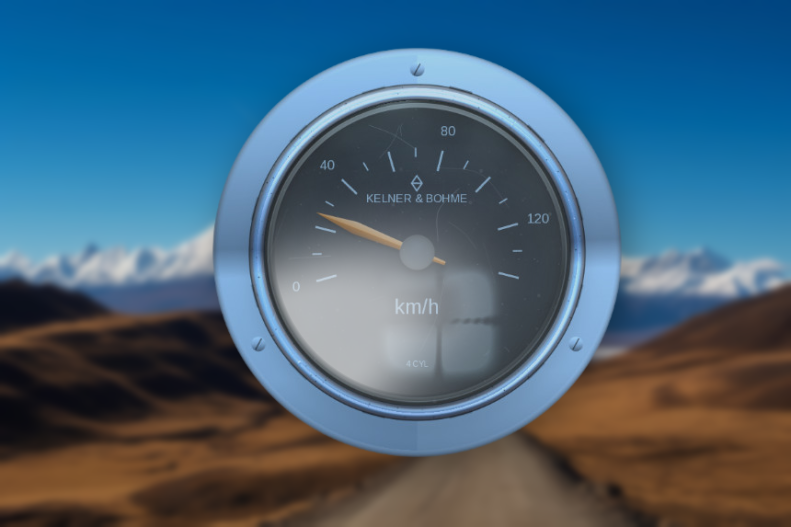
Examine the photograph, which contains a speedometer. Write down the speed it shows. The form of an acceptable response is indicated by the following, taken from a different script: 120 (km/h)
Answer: 25 (km/h)
